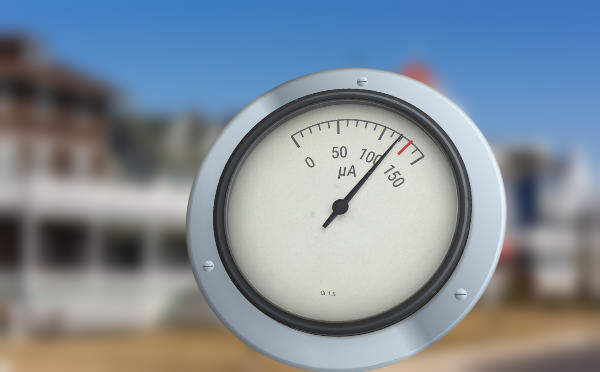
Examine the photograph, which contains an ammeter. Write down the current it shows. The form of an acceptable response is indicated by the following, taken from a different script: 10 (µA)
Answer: 120 (µA)
